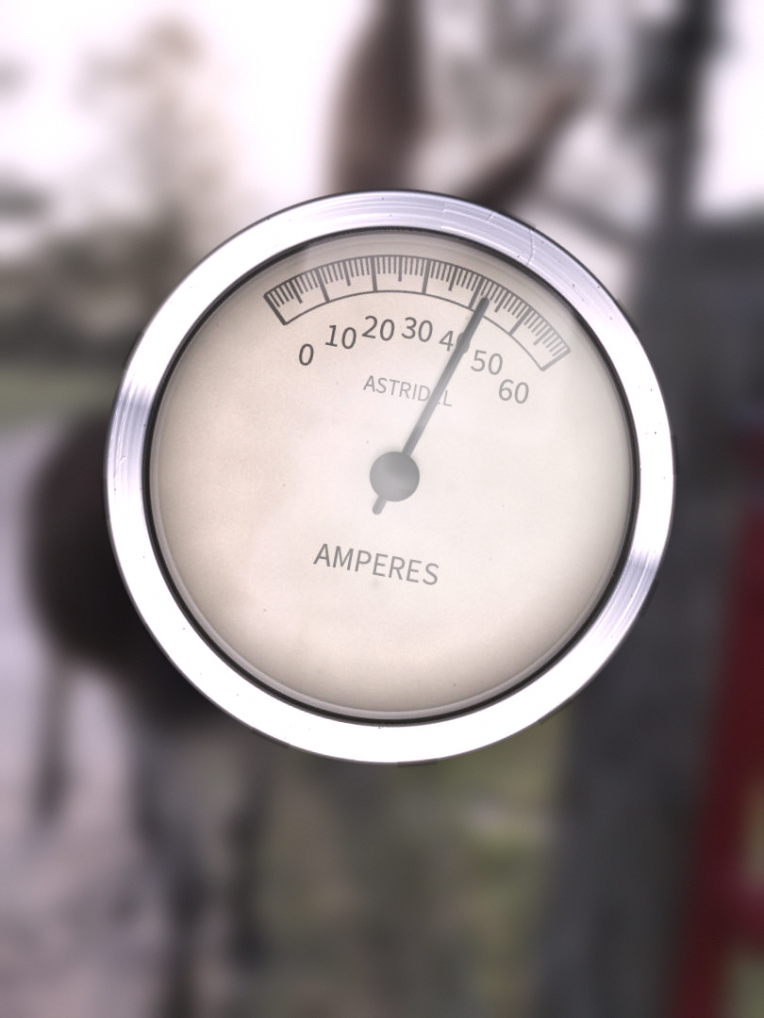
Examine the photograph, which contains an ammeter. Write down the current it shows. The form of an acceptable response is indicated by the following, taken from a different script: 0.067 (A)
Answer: 42 (A)
